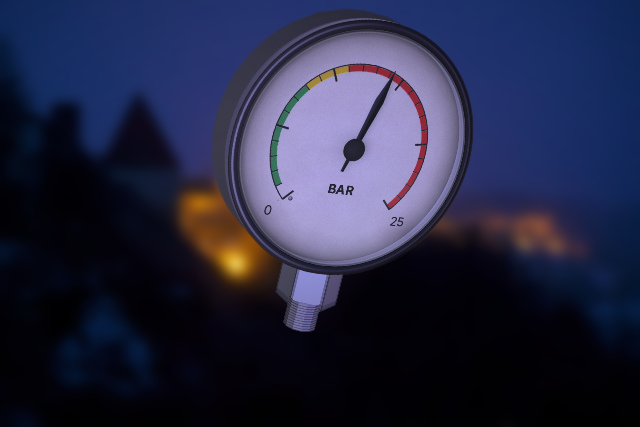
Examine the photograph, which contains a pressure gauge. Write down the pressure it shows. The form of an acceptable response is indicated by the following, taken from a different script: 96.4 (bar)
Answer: 14 (bar)
